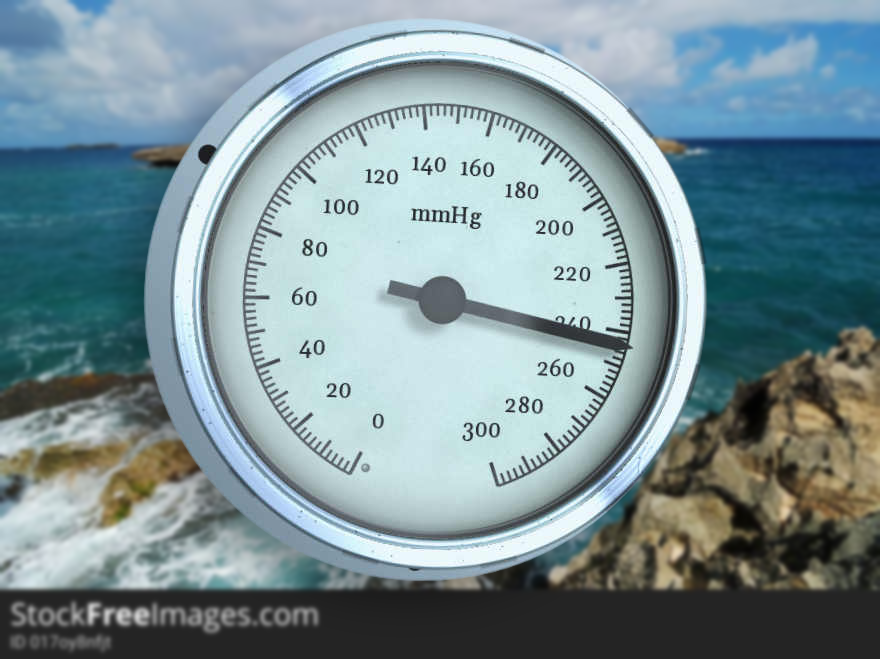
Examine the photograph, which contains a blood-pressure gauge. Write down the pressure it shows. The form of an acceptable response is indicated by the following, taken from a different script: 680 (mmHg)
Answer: 244 (mmHg)
